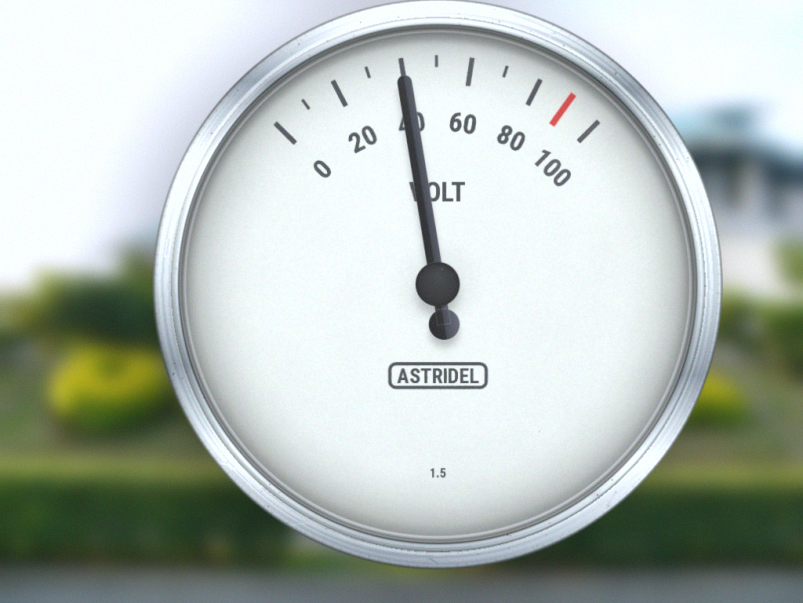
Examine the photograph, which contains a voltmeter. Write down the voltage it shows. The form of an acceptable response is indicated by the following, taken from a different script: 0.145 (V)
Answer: 40 (V)
